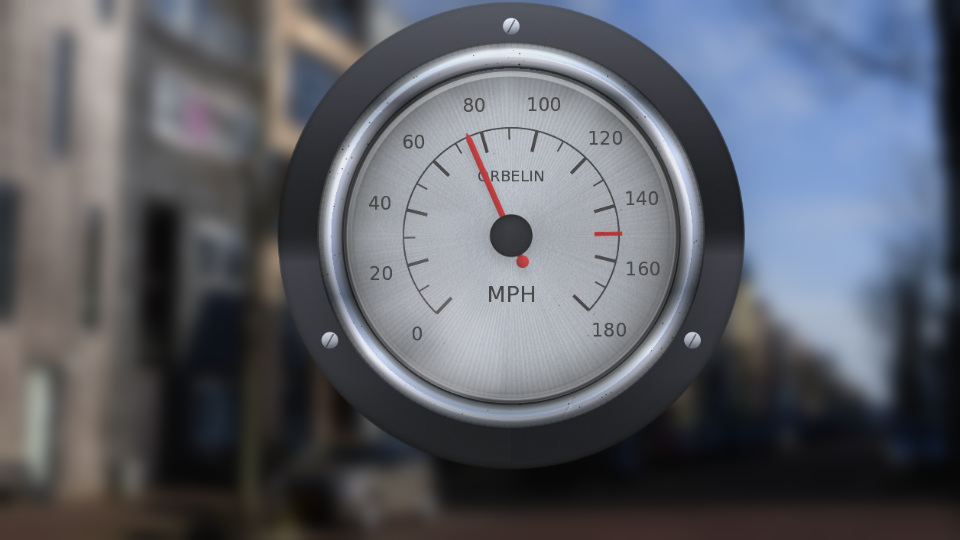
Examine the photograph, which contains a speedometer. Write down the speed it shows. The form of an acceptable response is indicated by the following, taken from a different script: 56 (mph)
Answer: 75 (mph)
